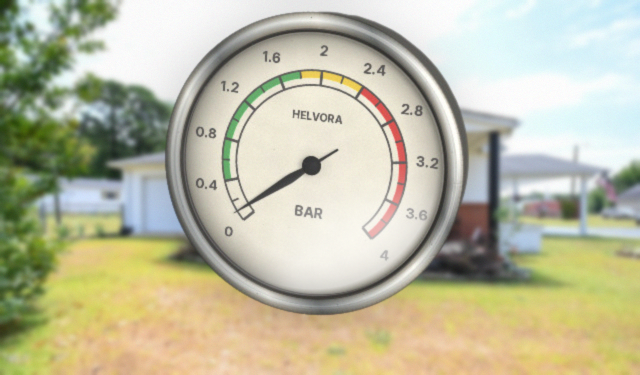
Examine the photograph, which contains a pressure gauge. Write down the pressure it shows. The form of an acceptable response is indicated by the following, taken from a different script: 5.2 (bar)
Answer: 0.1 (bar)
